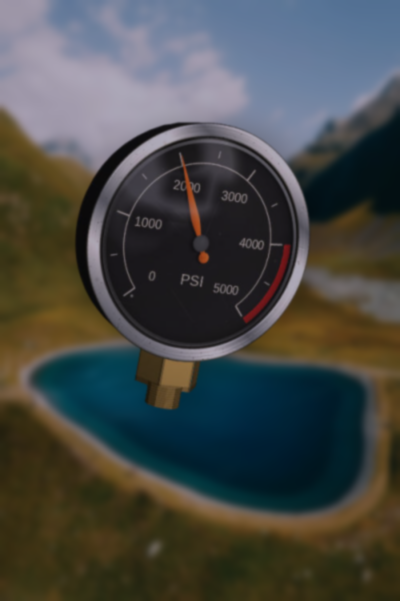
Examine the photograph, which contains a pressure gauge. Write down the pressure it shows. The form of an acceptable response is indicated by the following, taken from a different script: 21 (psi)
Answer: 2000 (psi)
